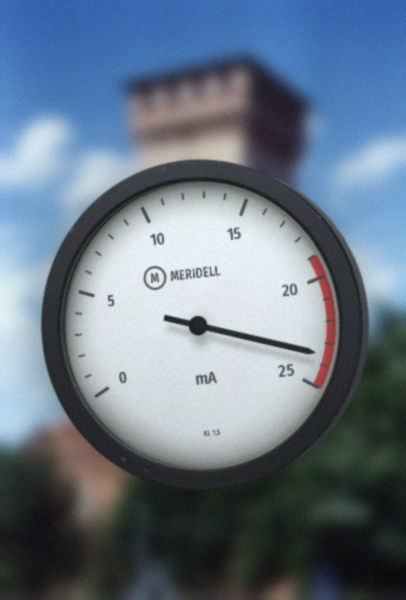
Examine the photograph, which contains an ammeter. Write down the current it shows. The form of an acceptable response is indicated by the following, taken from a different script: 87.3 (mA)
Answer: 23.5 (mA)
